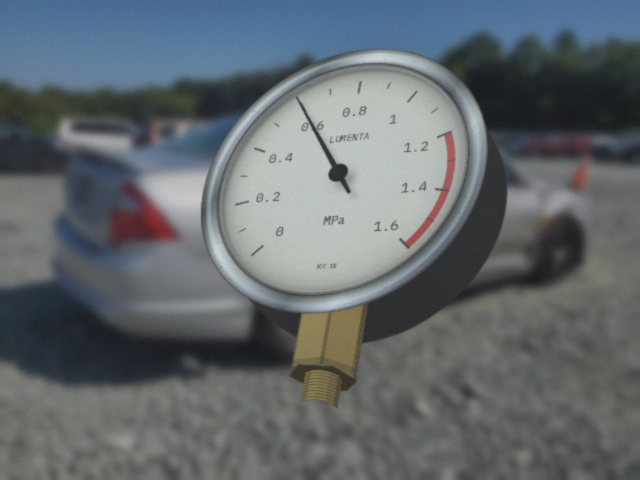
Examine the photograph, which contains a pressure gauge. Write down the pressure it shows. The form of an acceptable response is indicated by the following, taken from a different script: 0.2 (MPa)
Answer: 0.6 (MPa)
